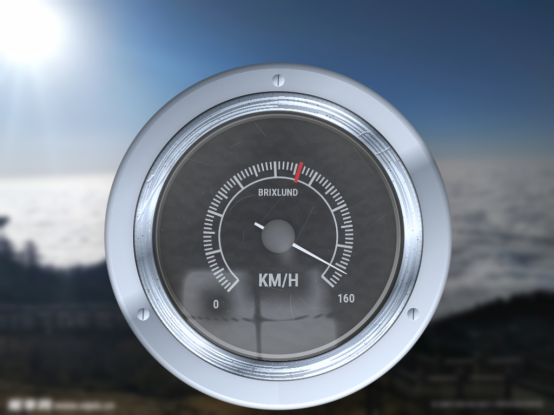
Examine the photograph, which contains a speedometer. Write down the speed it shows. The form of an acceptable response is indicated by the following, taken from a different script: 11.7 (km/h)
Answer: 152 (km/h)
